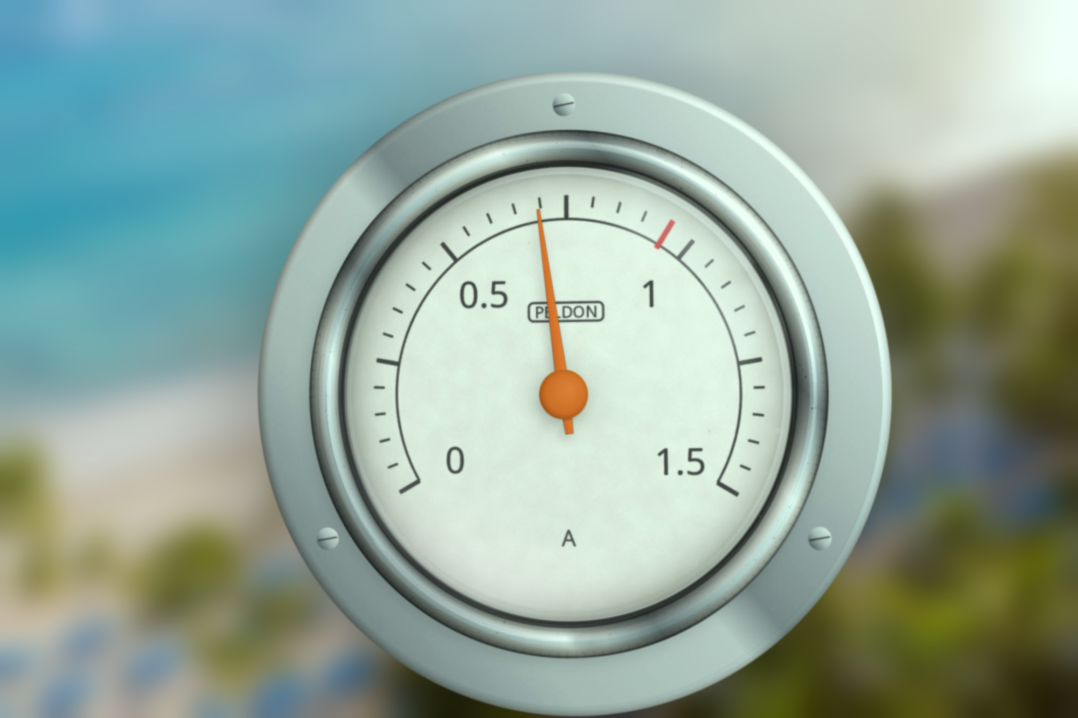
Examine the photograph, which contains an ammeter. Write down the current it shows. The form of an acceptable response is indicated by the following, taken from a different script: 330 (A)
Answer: 0.7 (A)
